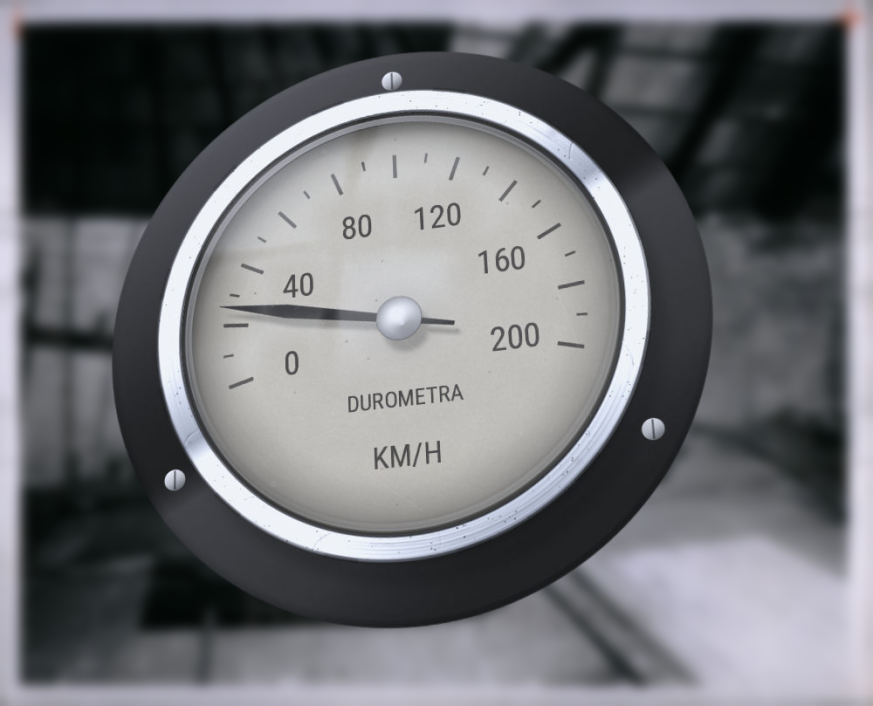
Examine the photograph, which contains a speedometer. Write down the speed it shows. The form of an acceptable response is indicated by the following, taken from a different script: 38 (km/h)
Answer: 25 (km/h)
